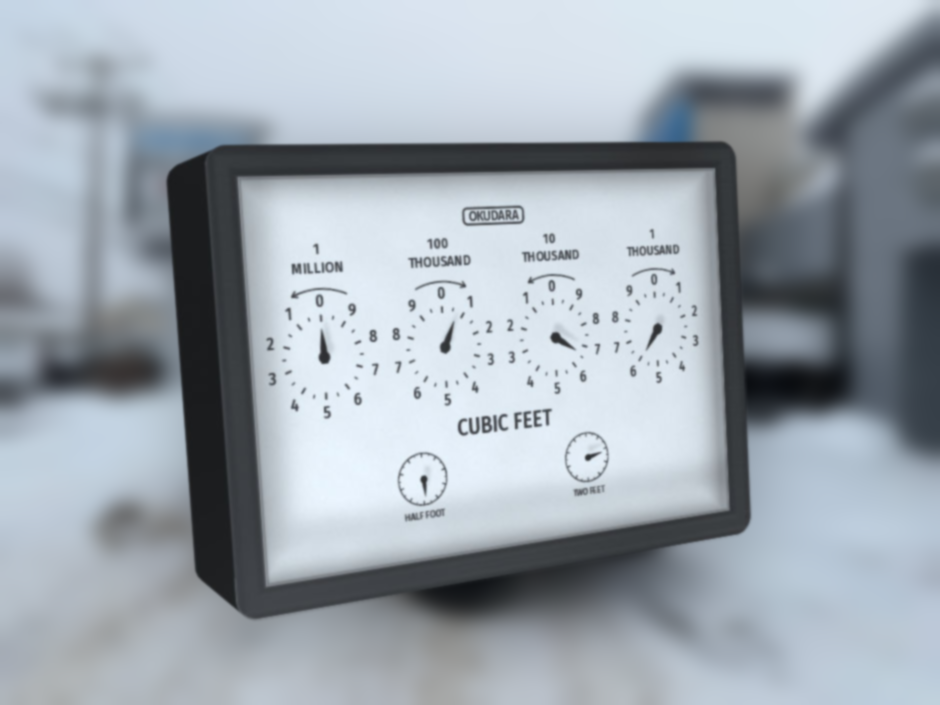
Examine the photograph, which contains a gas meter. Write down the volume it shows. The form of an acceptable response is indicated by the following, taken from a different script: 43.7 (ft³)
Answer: 6600 (ft³)
